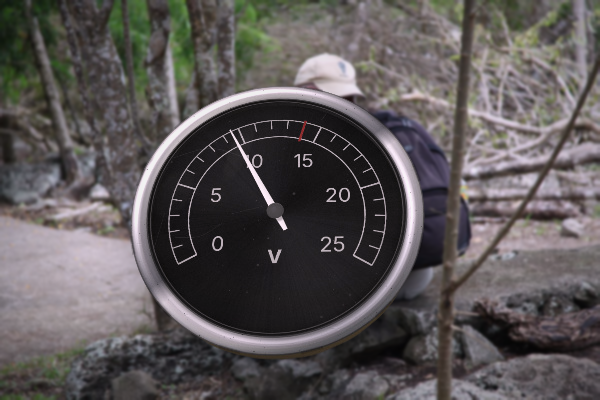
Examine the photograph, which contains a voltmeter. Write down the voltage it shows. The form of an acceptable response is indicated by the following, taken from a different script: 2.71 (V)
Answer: 9.5 (V)
